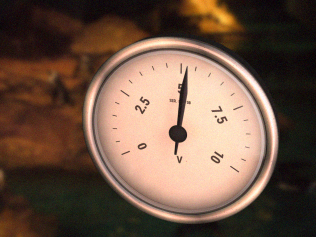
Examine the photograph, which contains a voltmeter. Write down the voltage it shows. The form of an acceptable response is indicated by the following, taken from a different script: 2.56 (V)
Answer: 5.25 (V)
